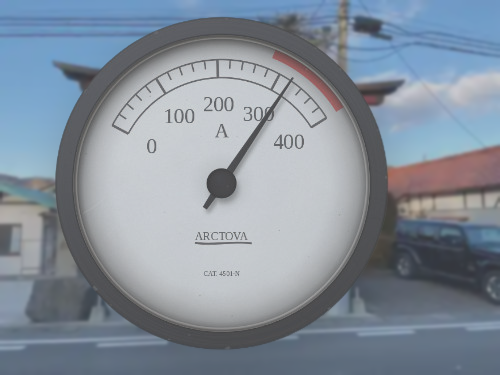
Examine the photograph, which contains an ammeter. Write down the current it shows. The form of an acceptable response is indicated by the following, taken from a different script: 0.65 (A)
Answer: 320 (A)
